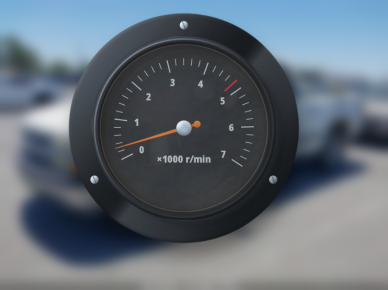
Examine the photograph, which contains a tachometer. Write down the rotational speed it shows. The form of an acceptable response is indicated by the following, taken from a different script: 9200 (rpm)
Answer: 300 (rpm)
